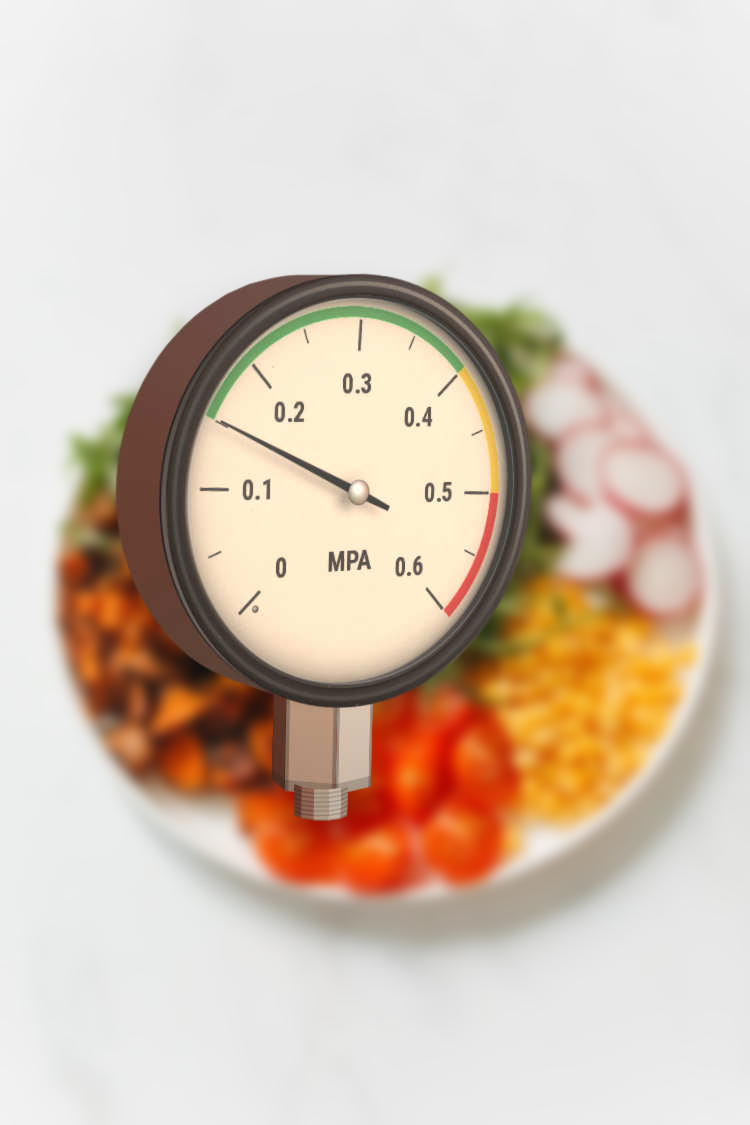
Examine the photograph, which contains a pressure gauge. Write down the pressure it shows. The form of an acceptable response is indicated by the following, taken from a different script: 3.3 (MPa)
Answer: 0.15 (MPa)
